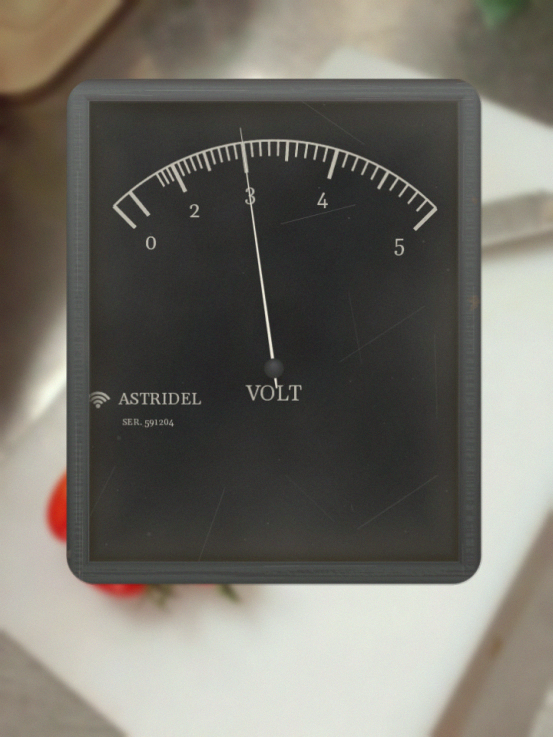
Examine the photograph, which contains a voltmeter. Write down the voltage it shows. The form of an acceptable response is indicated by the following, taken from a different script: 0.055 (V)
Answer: 3 (V)
